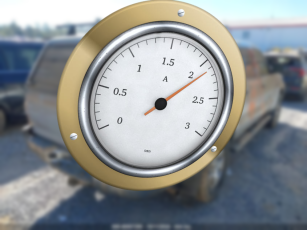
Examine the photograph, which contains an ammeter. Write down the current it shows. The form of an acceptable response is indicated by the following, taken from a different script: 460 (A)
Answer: 2.1 (A)
